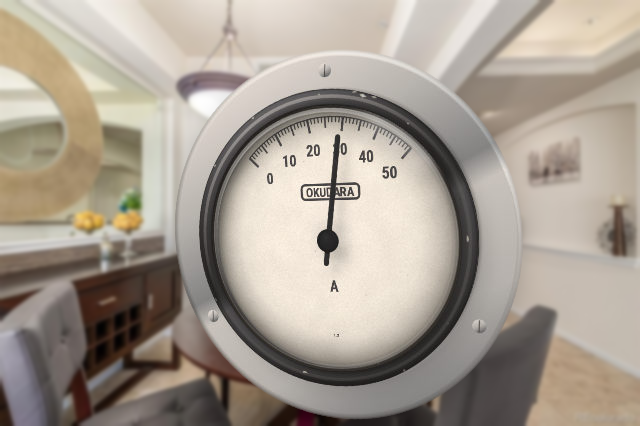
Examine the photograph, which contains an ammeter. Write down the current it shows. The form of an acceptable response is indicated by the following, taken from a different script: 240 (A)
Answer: 30 (A)
